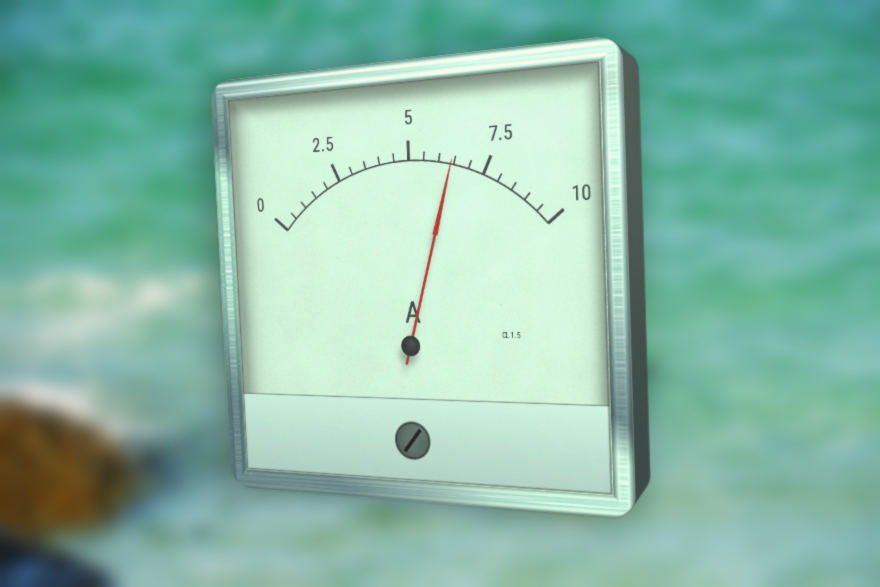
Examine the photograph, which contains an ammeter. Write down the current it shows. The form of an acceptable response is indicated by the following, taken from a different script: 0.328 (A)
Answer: 6.5 (A)
